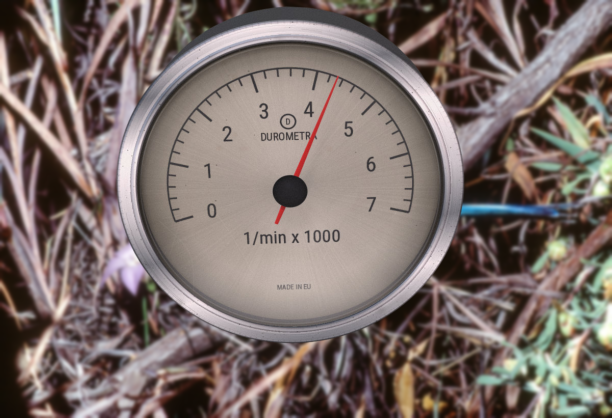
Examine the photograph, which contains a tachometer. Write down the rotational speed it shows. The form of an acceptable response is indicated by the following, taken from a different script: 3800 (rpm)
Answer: 4300 (rpm)
